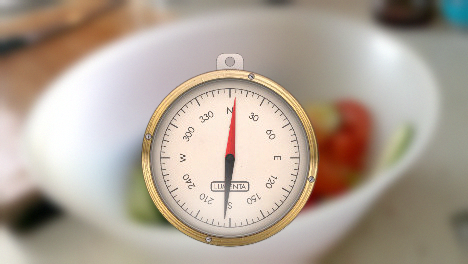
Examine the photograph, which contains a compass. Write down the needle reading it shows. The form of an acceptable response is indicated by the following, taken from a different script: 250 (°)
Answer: 5 (°)
